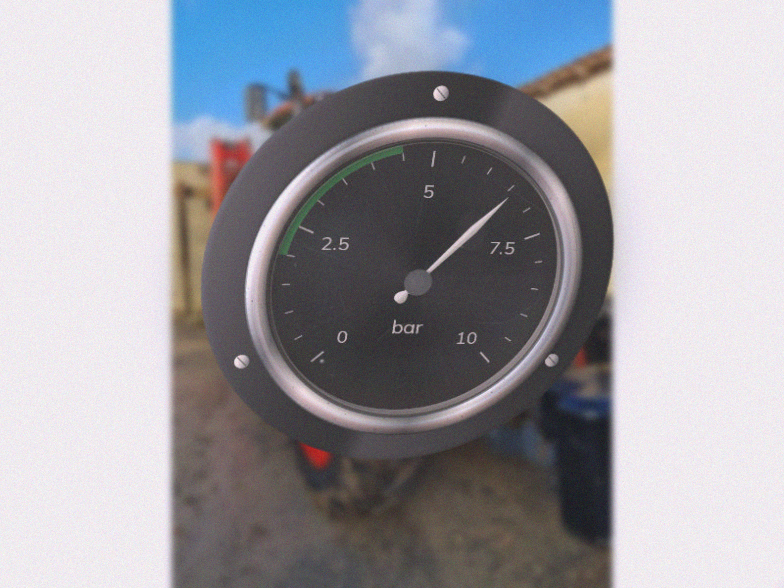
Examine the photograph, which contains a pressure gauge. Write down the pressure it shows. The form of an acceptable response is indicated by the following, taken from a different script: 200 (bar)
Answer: 6.5 (bar)
